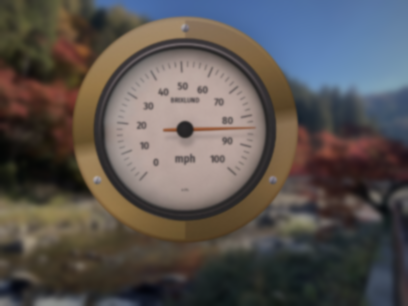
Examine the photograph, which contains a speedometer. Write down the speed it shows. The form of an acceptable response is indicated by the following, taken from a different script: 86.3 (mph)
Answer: 84 (mph)
